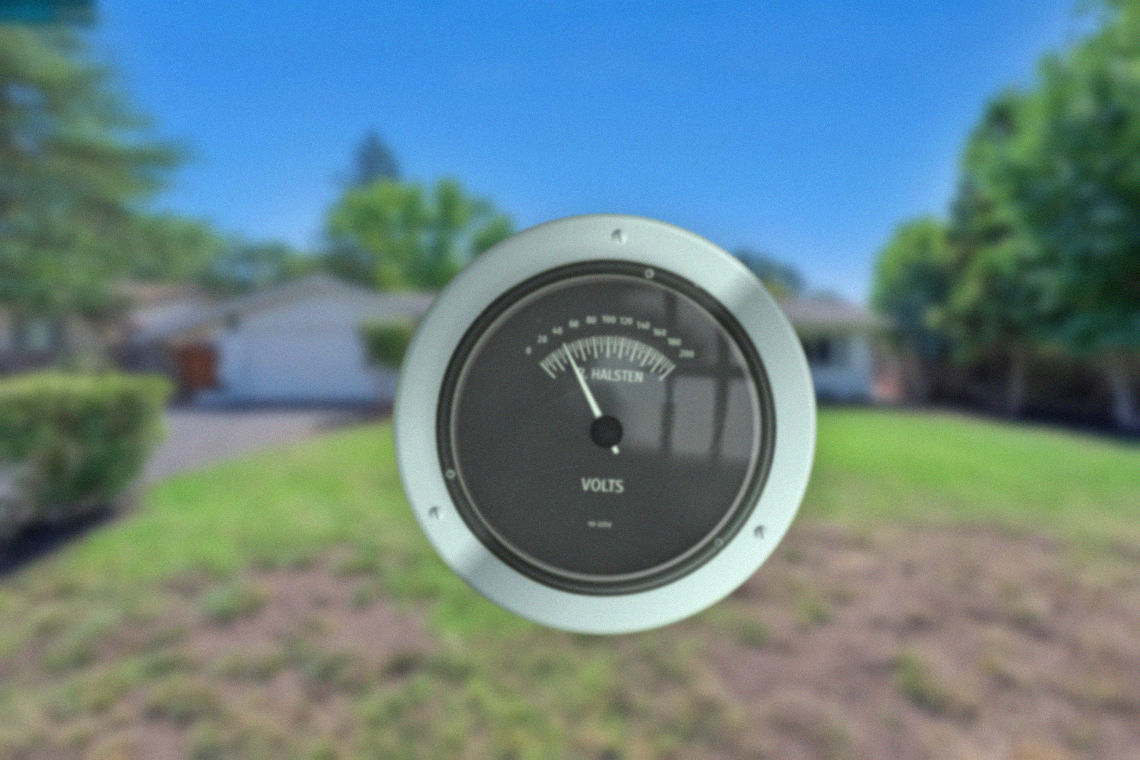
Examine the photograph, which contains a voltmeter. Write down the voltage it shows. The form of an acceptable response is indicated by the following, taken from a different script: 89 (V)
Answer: 40 (V)
